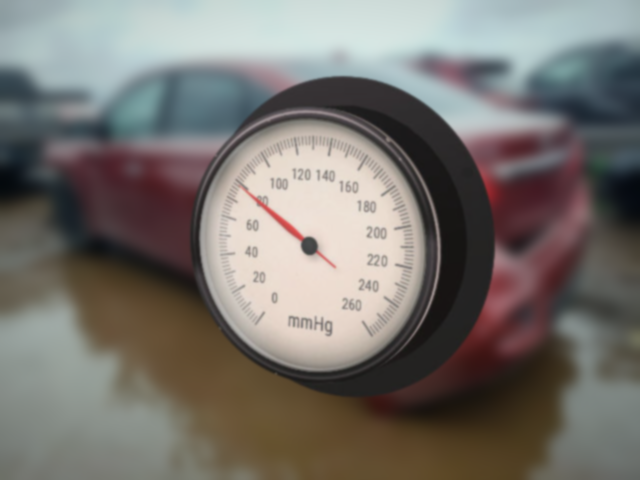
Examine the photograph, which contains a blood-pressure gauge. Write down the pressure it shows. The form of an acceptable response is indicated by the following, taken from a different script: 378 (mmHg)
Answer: 80 (mmHg)
